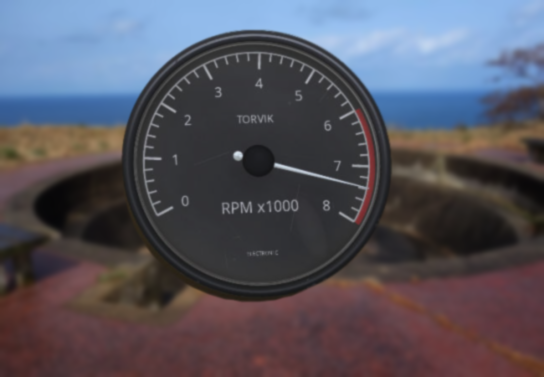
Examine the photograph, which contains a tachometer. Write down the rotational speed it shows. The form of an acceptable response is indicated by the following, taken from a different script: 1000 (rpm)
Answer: 7400 (rpm)
